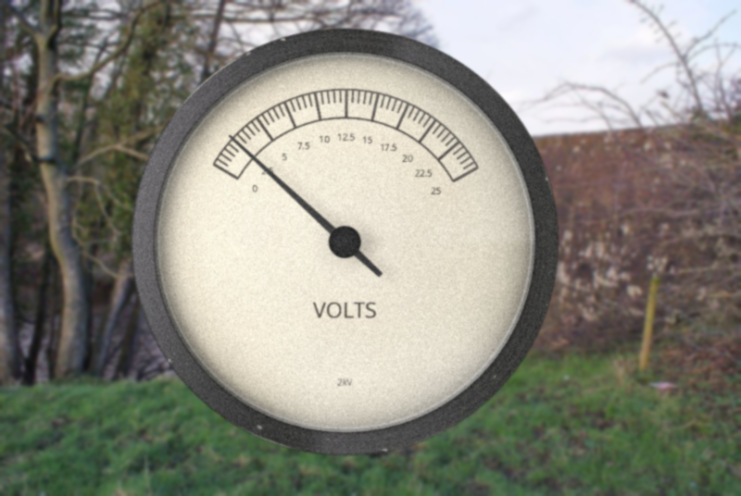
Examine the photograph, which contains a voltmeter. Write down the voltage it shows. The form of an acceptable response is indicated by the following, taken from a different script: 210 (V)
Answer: 2.5 (V)
